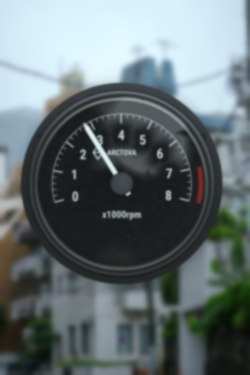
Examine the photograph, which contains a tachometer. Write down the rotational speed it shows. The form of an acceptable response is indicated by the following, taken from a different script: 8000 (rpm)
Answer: 2800 (rpm)
